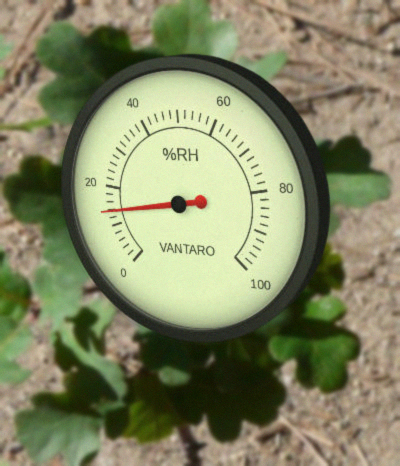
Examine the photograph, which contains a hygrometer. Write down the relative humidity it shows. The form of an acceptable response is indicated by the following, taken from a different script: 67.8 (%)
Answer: 14 (%)
